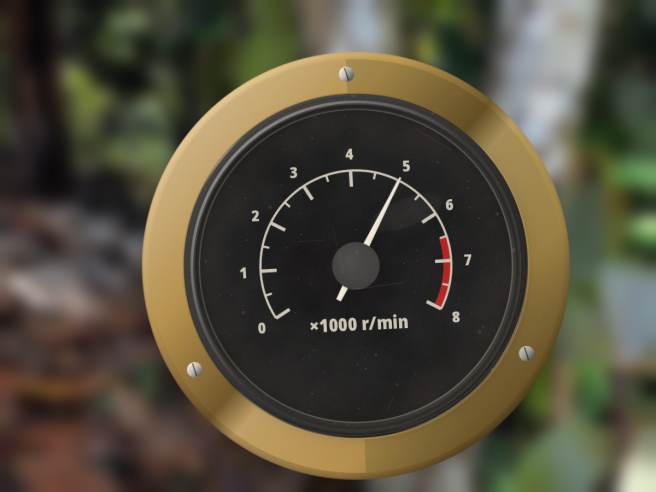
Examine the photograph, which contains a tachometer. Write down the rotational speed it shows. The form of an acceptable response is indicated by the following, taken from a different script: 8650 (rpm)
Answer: 5000 (rpm)
